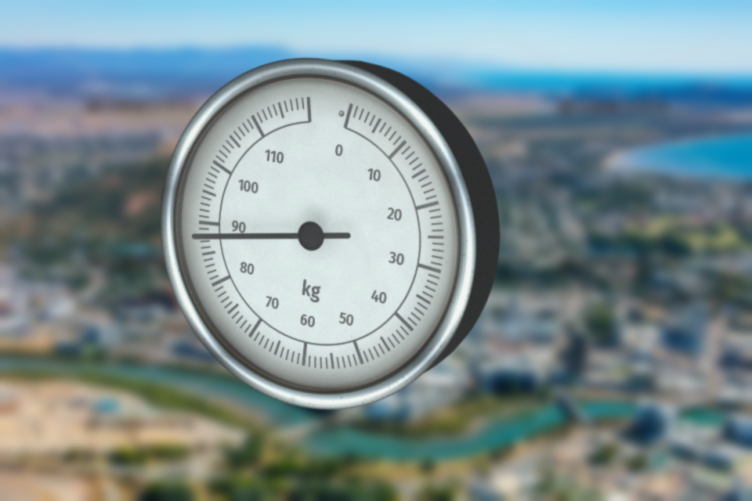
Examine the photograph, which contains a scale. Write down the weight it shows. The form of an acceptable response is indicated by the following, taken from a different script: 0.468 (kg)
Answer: 88 (kg)
